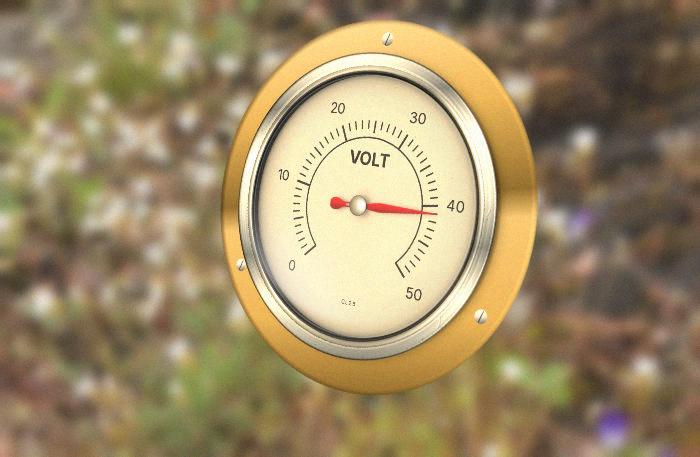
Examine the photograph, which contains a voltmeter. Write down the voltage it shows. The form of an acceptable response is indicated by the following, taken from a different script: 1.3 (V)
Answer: 41 (V)
